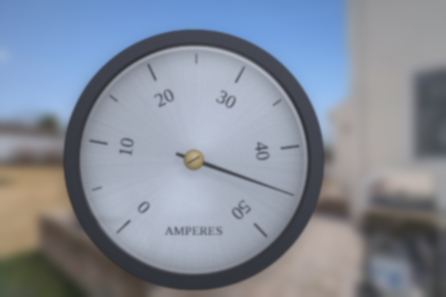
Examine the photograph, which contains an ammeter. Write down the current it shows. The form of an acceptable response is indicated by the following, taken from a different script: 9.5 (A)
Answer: 45 (A)
